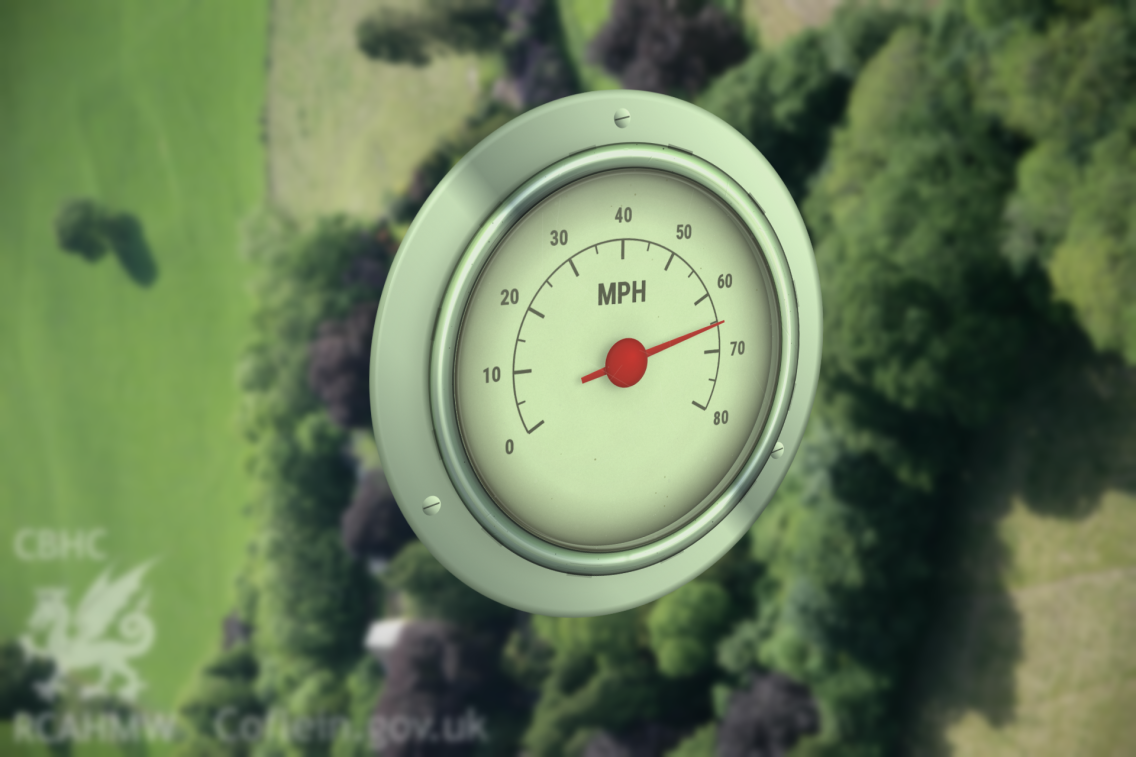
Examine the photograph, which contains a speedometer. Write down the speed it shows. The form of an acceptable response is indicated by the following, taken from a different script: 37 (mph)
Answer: 65 (mph)
